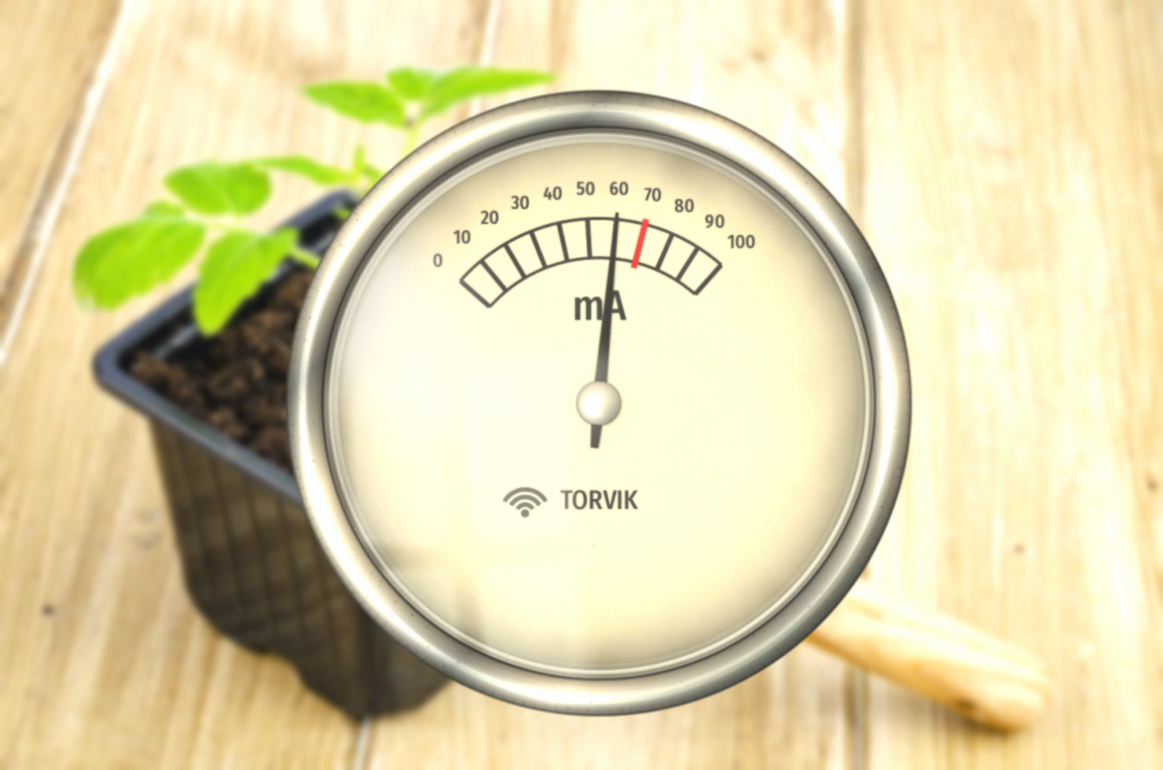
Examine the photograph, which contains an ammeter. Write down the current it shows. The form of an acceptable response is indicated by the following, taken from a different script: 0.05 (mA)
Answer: 60 (mA)
